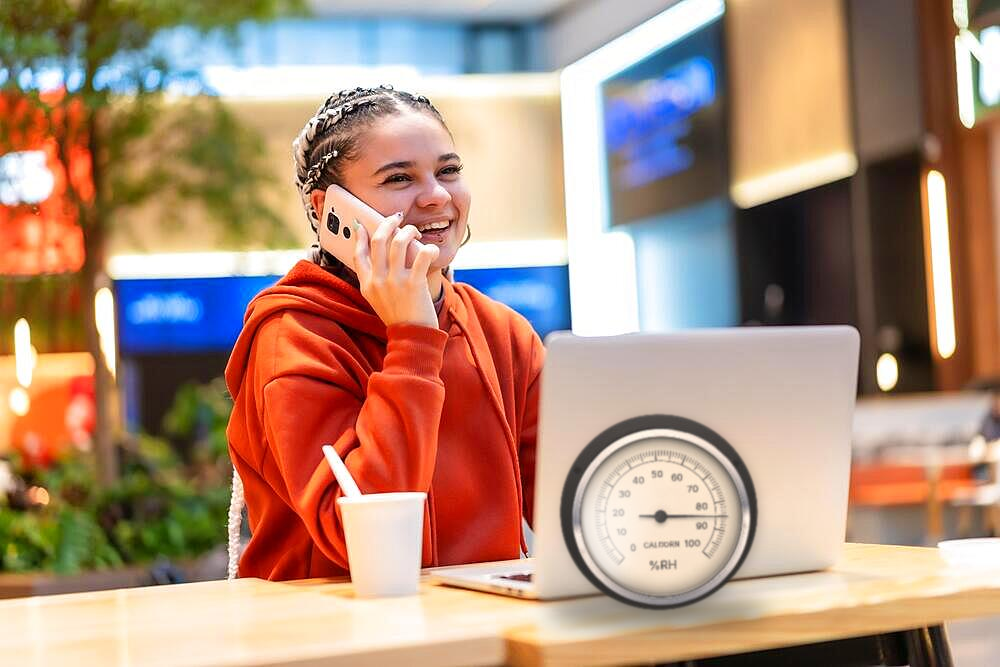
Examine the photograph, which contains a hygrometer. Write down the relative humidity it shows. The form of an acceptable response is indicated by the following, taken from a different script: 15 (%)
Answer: 85 (%)
